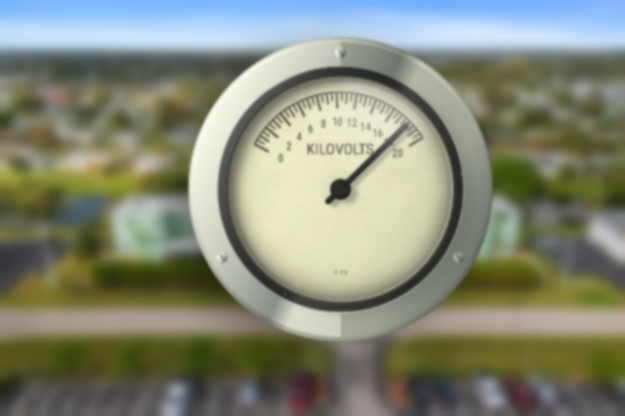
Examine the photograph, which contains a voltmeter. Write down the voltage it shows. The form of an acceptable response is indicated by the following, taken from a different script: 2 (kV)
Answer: 18 (kV)
